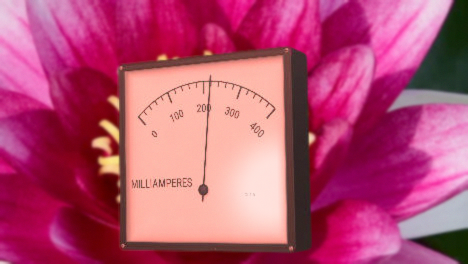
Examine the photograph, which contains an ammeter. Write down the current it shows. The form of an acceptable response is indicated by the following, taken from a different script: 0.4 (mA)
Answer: 220 (mA)
